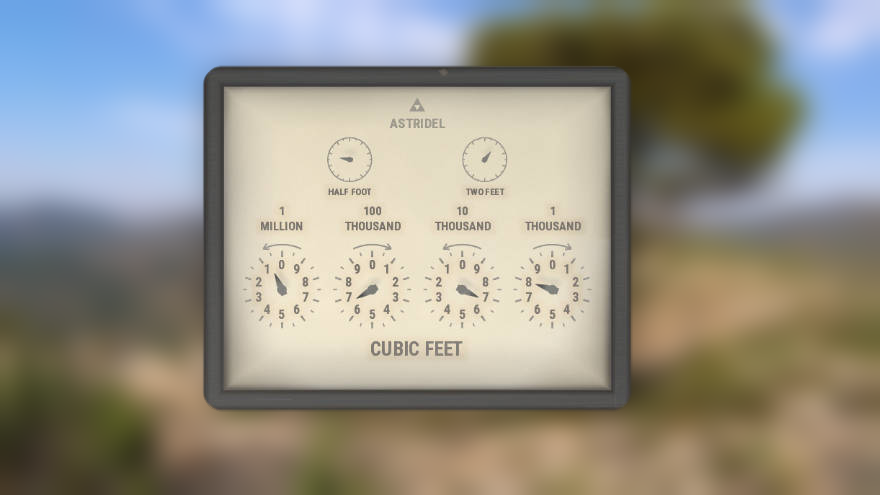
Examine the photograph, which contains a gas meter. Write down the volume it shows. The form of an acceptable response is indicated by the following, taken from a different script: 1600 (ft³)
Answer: 66800 (ft³)
